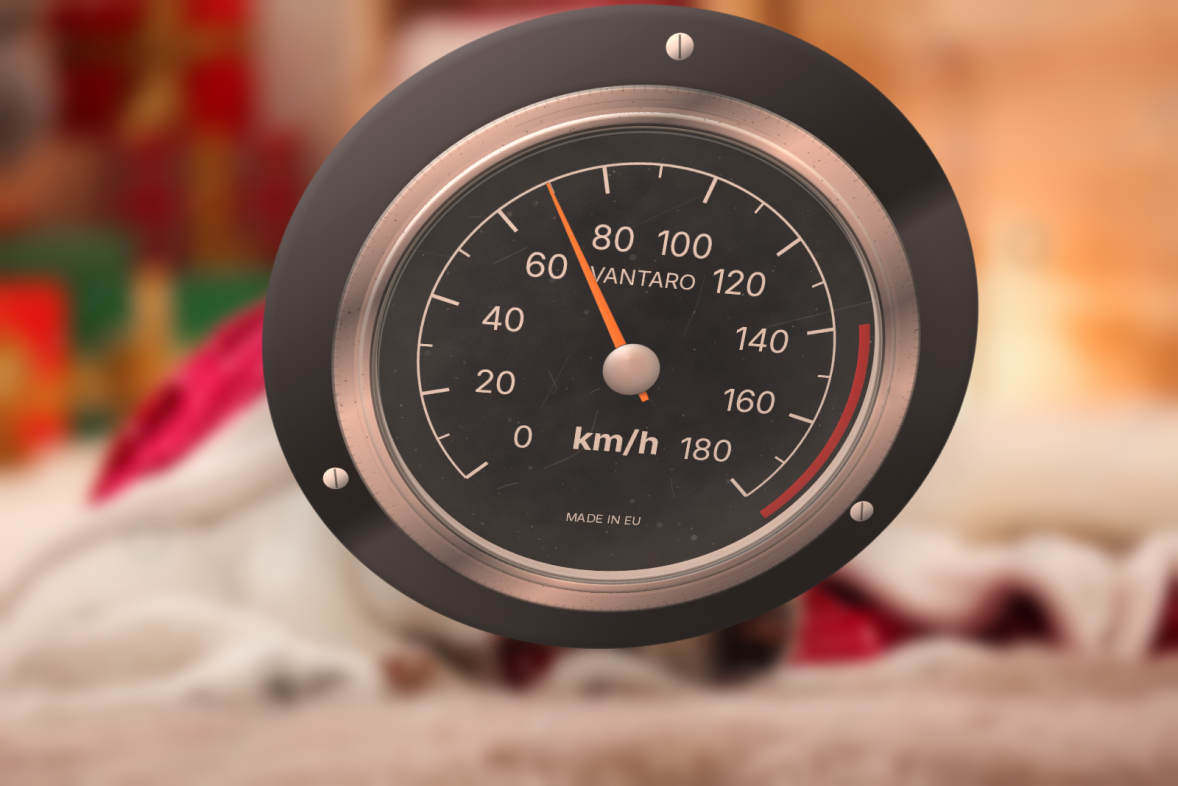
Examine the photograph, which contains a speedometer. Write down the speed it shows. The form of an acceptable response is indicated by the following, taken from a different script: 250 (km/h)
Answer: 70 (km/h)
